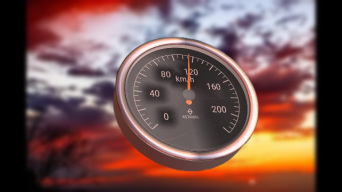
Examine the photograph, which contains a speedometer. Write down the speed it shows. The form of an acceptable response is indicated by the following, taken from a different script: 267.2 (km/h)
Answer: 115 (km/h)
